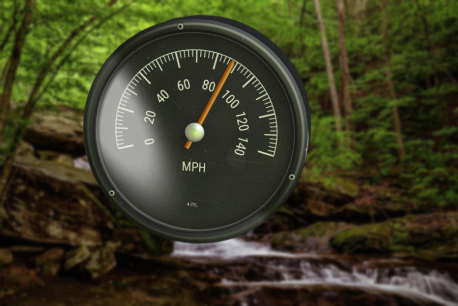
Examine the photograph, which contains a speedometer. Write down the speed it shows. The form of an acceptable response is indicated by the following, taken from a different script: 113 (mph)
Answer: 88 (mph)
